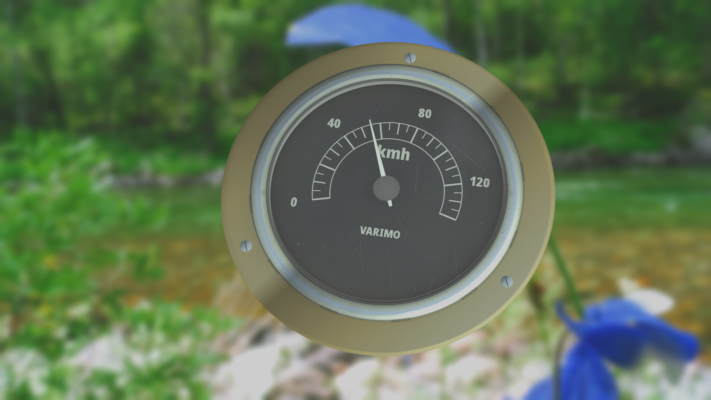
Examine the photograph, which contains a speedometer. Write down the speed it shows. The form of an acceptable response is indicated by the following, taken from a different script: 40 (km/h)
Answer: 55 (km/h)
